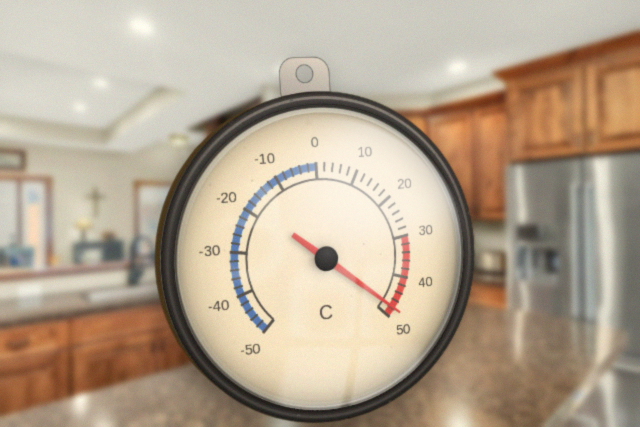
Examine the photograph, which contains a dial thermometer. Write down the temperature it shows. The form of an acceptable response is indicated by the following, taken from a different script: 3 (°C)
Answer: 48 (°C)
